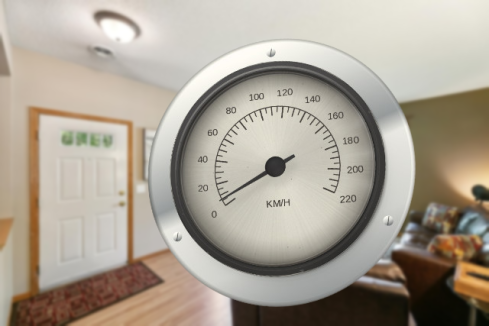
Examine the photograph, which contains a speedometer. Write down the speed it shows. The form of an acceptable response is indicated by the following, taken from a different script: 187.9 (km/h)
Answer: 5 (km/h)
